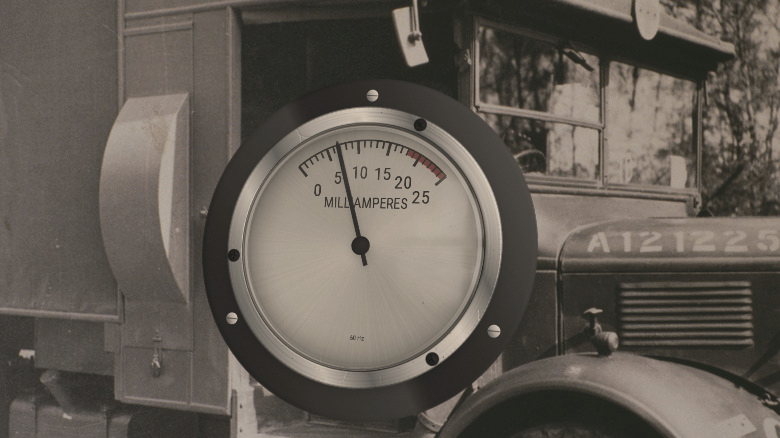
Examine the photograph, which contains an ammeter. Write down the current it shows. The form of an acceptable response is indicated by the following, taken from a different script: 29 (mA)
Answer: 7 (mA)
